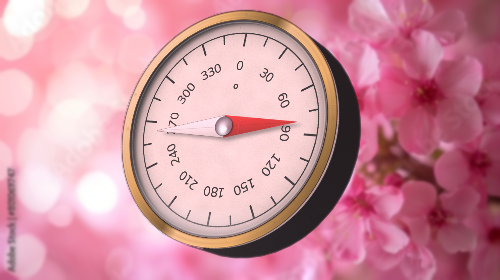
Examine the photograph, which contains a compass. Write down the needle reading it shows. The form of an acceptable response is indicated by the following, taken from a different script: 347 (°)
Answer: 82.5 (°)
